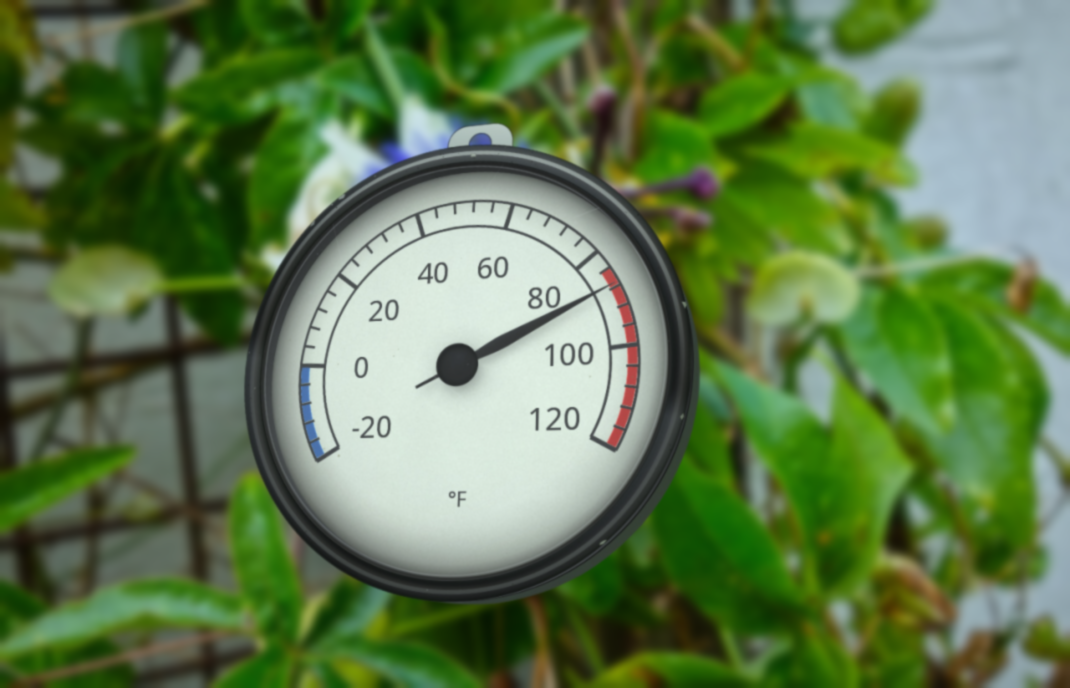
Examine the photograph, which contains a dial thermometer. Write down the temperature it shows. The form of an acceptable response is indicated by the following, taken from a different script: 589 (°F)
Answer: 88 (°F)
